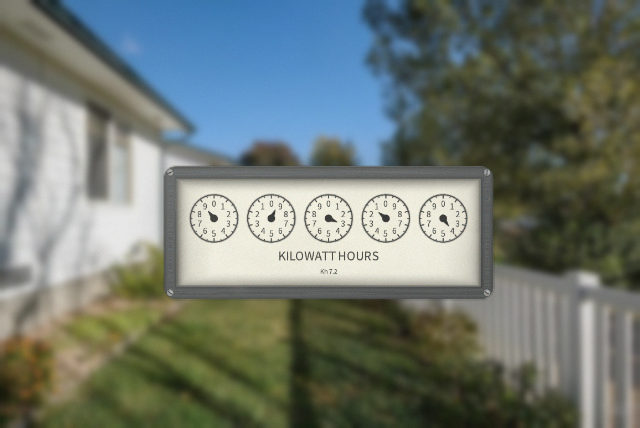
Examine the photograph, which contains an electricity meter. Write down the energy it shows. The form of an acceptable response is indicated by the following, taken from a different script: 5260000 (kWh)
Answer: 89314 (kWh)
